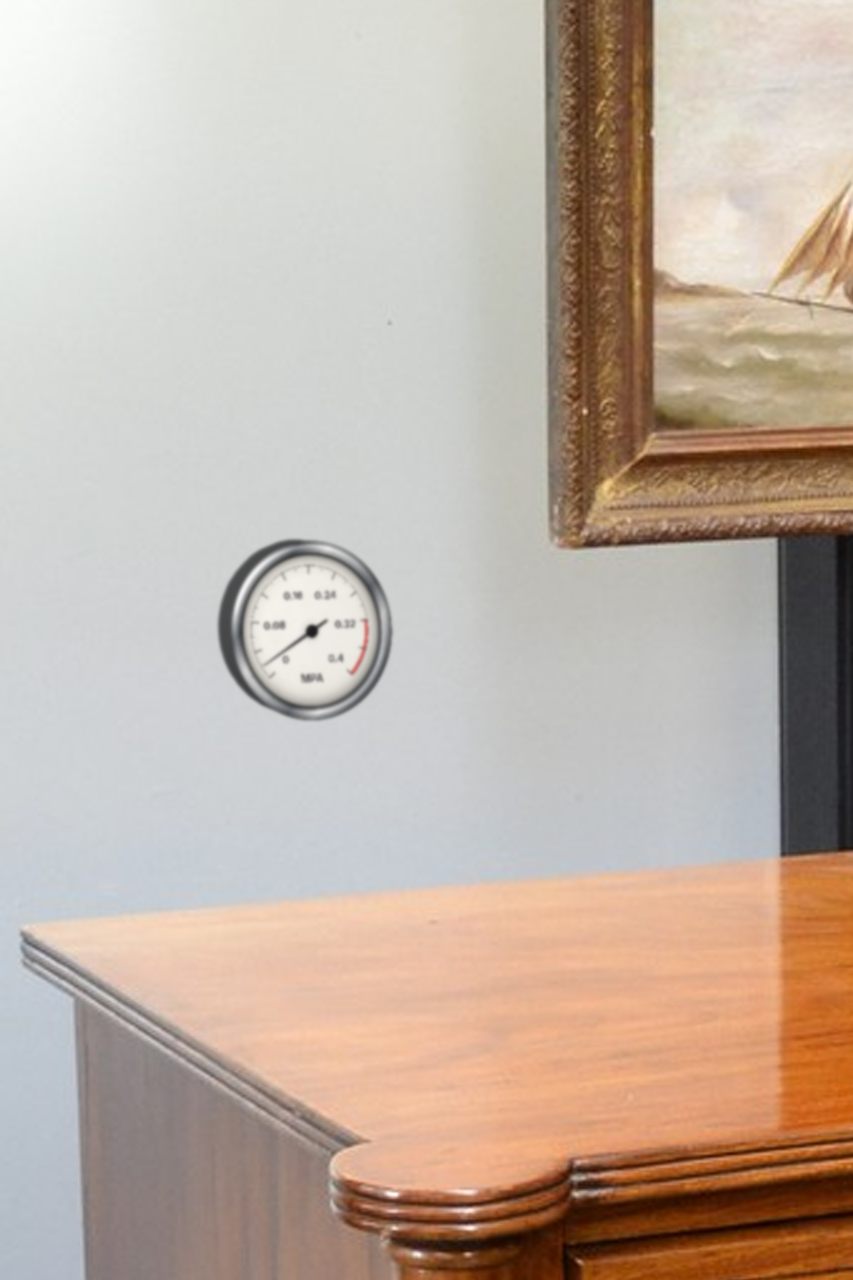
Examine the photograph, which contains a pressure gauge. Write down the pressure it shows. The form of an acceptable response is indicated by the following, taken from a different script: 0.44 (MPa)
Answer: 0.02 (MPa)
